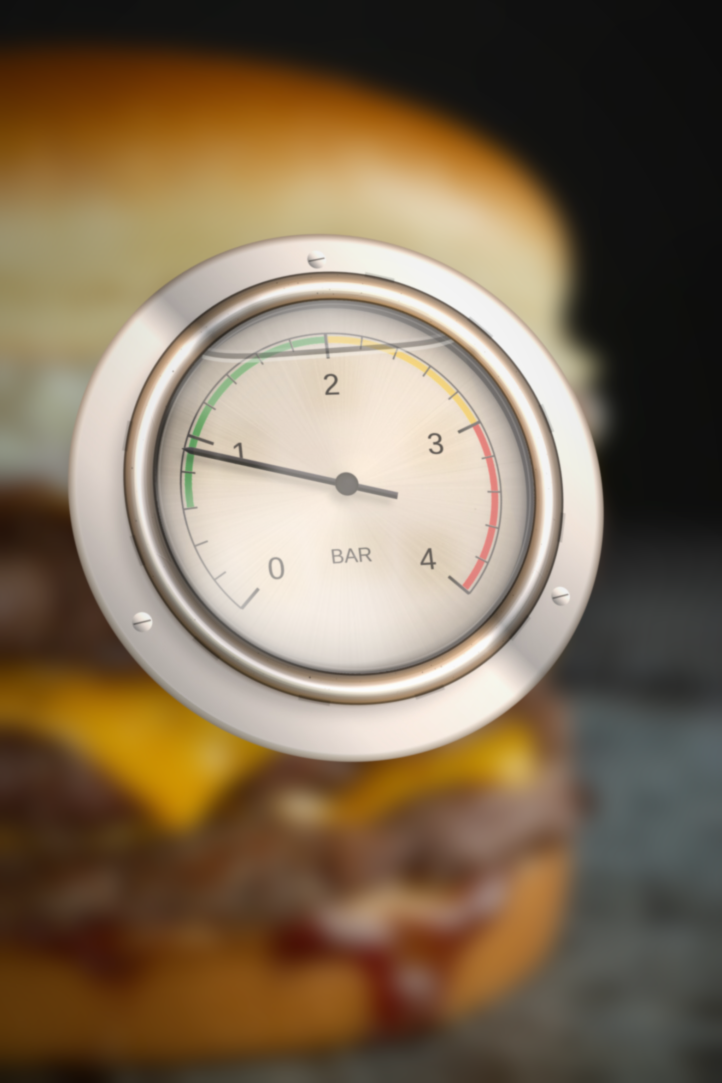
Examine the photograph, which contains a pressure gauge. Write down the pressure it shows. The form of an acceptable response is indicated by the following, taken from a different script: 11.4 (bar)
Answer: 0.9 (bar)
